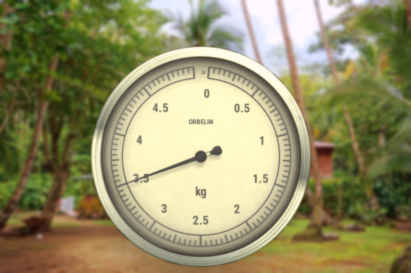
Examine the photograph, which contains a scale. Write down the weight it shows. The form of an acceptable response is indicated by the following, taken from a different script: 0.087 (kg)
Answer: 3.5 (kg)
